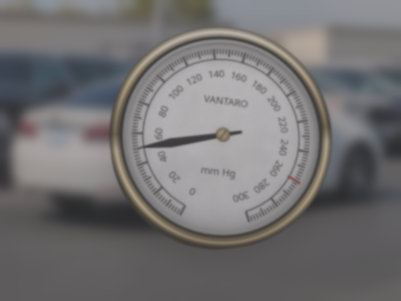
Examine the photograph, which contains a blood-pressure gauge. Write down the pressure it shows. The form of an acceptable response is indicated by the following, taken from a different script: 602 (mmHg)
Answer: 50 (mmHg)
